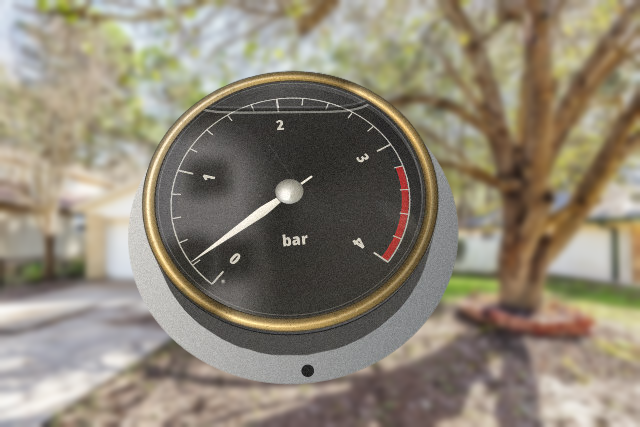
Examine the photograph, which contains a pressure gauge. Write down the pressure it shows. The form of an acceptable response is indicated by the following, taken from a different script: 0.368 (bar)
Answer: 0.2 (bar)
